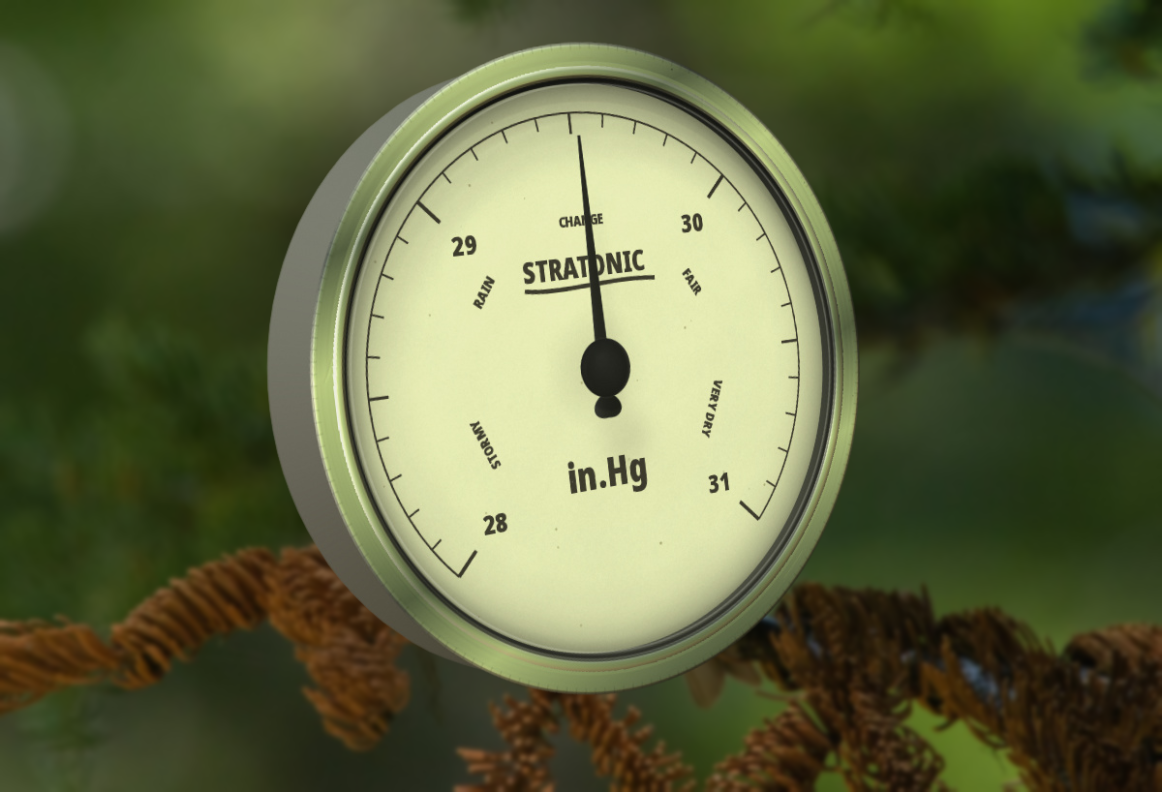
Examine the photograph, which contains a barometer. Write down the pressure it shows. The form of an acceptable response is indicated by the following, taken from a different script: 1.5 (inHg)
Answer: 29.5 (inHg)
